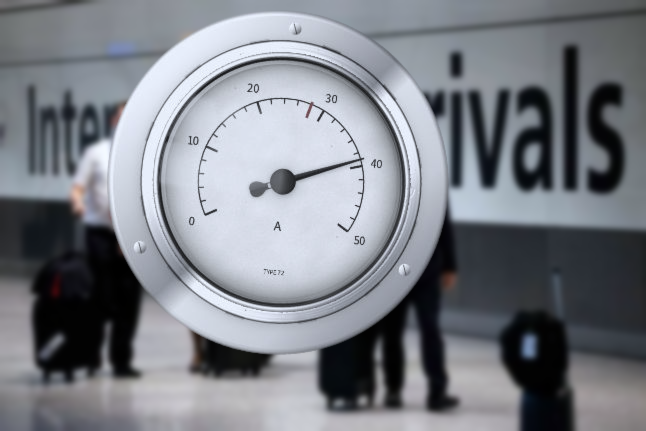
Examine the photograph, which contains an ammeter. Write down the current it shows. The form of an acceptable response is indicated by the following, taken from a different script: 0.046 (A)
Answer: 39 (A)
